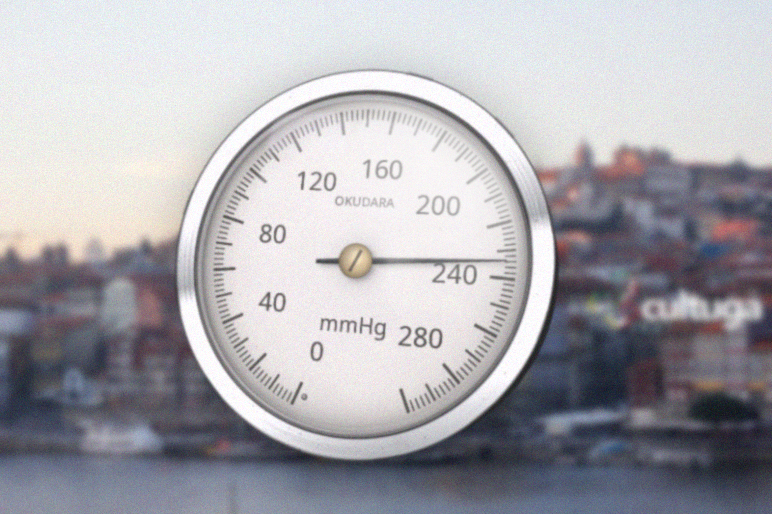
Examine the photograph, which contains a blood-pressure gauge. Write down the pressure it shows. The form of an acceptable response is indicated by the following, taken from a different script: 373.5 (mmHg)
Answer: 234 (mmHg)
